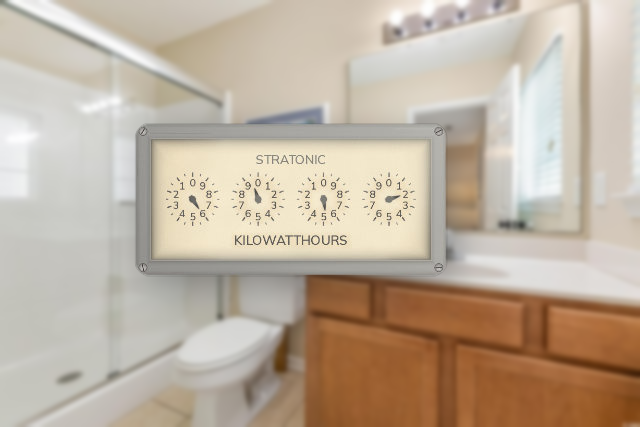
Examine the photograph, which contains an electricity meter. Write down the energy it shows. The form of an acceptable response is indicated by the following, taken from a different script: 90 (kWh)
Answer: 5952 (kWh)
